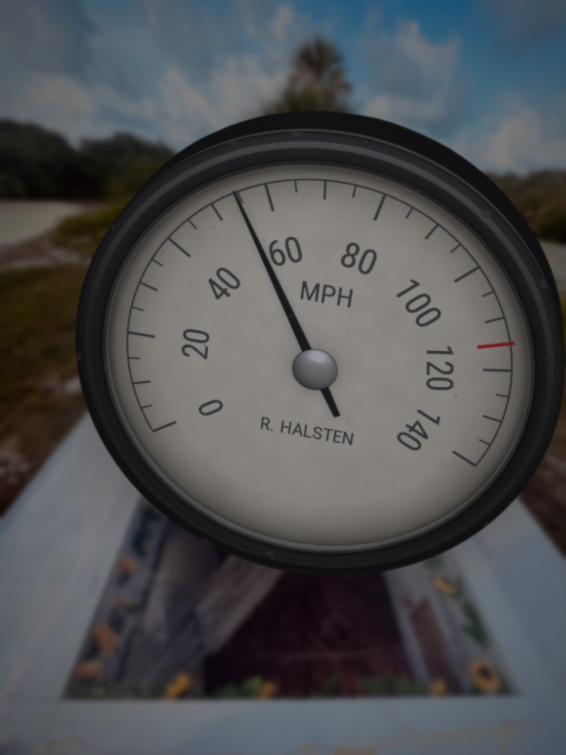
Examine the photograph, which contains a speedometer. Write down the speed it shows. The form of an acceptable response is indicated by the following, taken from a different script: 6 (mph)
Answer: 55 (mph)
